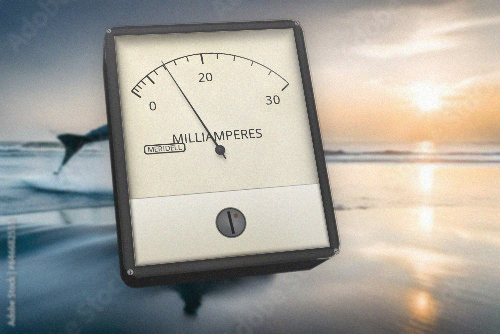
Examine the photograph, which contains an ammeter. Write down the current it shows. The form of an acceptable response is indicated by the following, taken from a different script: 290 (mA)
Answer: 14 (mA)
